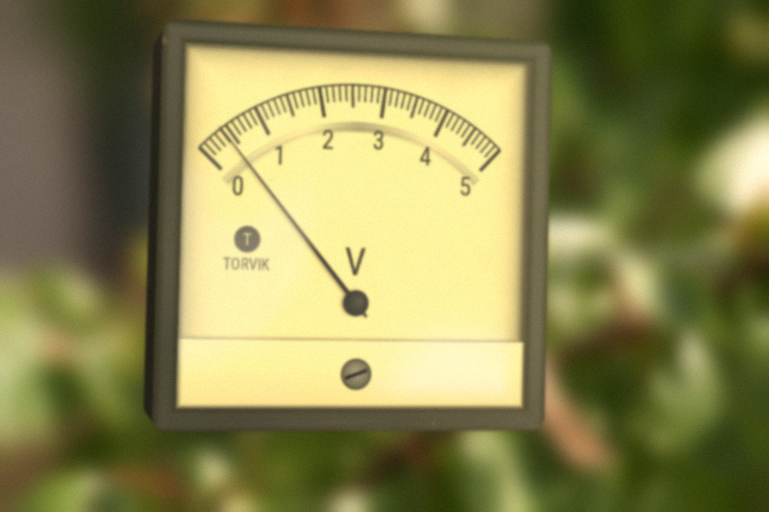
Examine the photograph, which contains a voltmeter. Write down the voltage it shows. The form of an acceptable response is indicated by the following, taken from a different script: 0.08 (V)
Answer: 0.4 (V)
